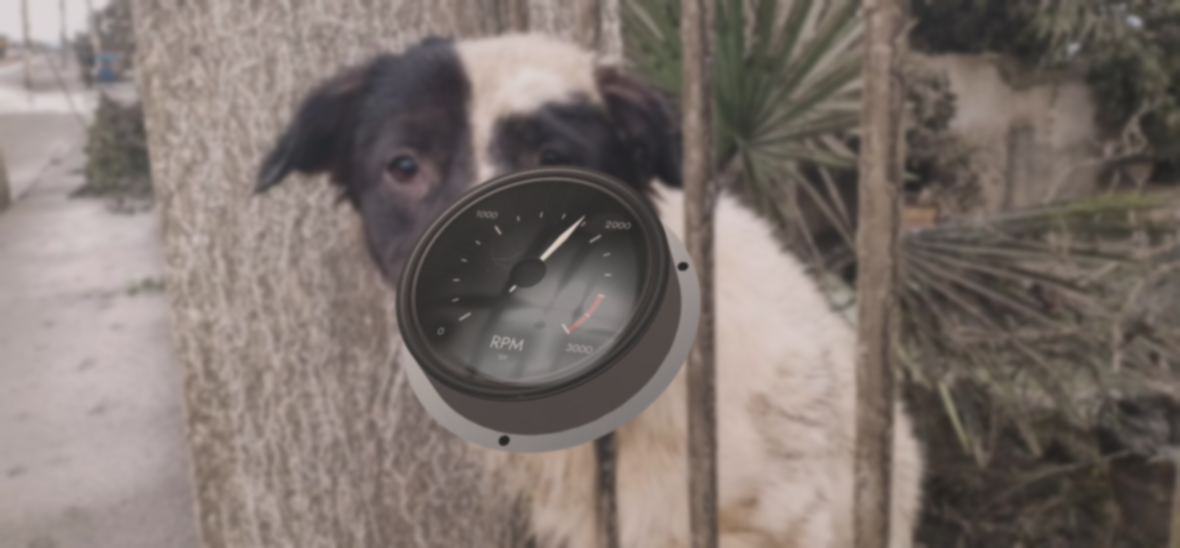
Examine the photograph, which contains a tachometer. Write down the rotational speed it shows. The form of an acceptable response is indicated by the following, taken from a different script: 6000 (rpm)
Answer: 1800 (rpm)
